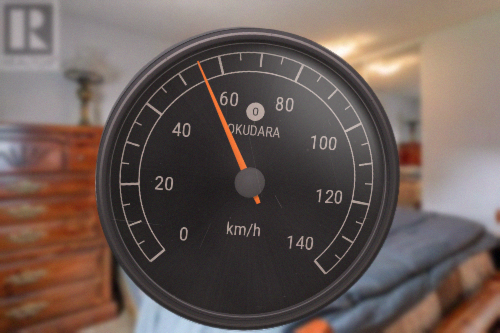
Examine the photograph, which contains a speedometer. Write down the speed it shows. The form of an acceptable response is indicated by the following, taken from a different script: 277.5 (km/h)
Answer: 55 (km/h)
